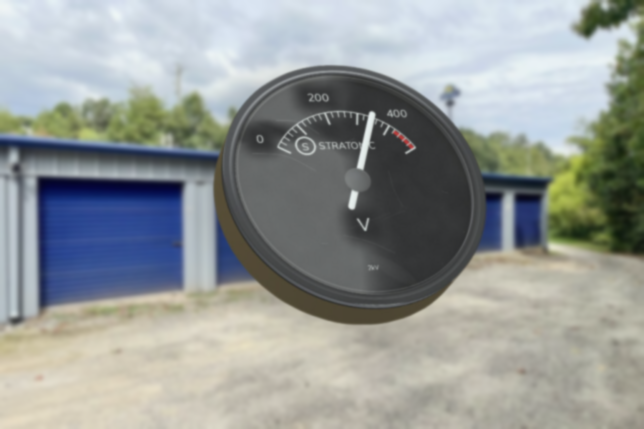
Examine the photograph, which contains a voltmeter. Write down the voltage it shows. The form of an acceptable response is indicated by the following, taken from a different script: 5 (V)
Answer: 340 (V)
